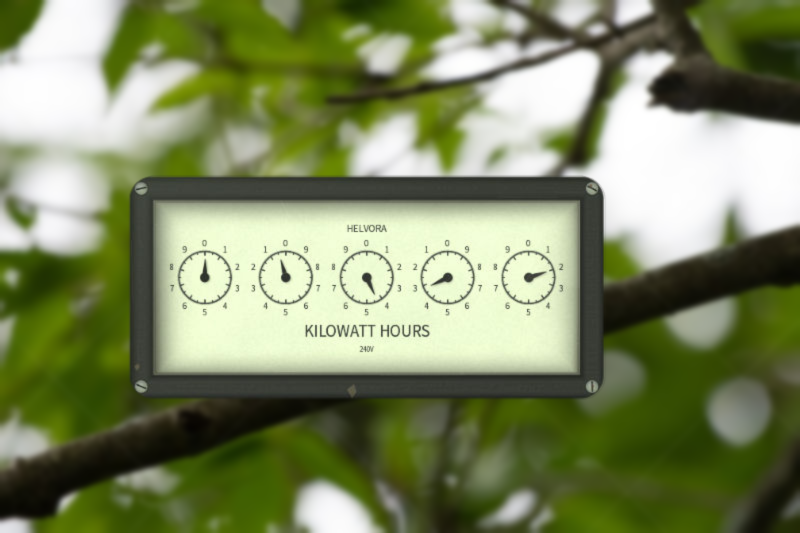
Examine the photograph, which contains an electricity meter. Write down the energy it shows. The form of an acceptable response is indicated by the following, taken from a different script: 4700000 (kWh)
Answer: 432 (kWh)
